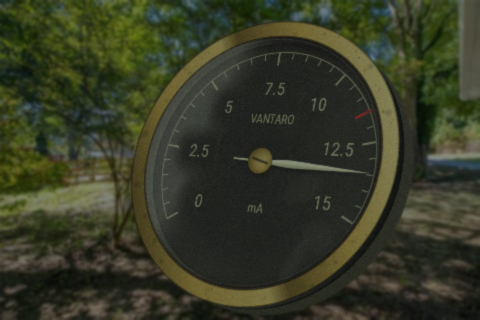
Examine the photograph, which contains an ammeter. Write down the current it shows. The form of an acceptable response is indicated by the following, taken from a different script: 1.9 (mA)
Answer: 13.5 (mA)
